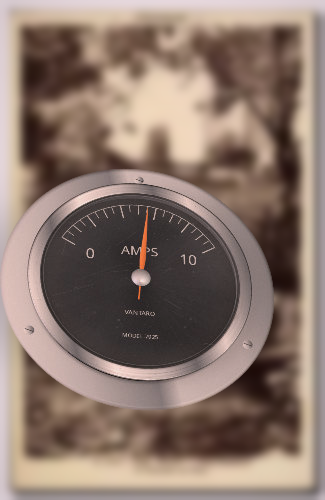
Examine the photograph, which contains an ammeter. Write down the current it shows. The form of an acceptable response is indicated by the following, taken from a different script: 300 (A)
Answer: 5.5 (A)
